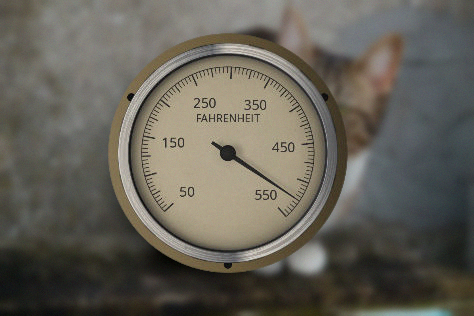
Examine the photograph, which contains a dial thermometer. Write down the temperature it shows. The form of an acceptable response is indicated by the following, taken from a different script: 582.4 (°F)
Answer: 525 (°F)
